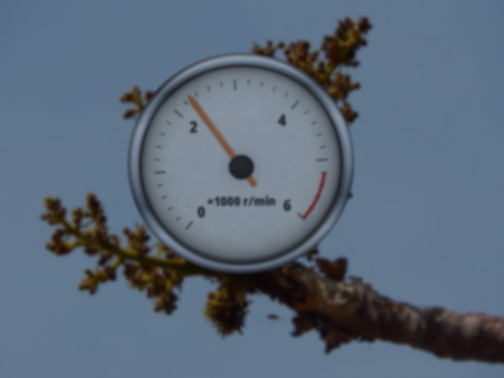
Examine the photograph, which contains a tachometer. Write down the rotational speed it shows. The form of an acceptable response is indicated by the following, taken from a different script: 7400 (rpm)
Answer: 2300 (rpm)
